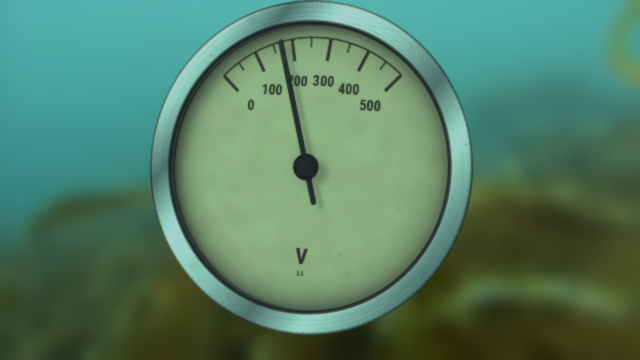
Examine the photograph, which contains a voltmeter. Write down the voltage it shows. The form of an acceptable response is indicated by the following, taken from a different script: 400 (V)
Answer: 175 (V)
